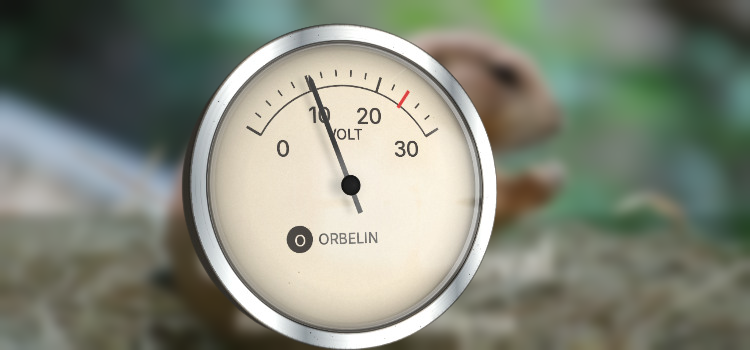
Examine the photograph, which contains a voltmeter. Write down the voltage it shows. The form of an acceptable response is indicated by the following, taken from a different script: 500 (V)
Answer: 10 (V)
